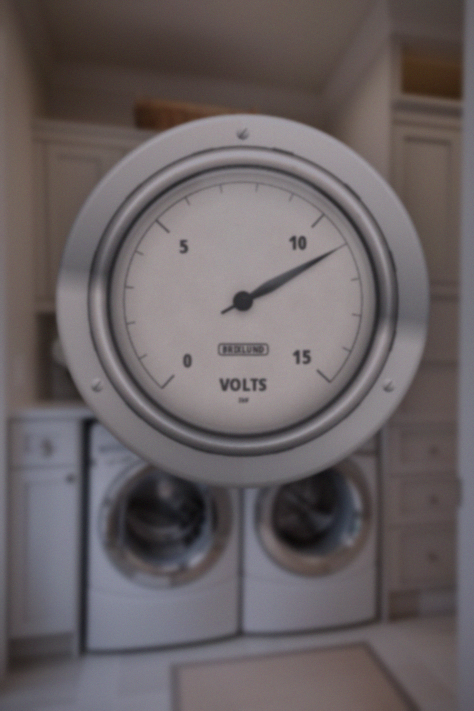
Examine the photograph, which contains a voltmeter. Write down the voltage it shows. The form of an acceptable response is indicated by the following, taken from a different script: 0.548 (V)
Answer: 11 (V)
